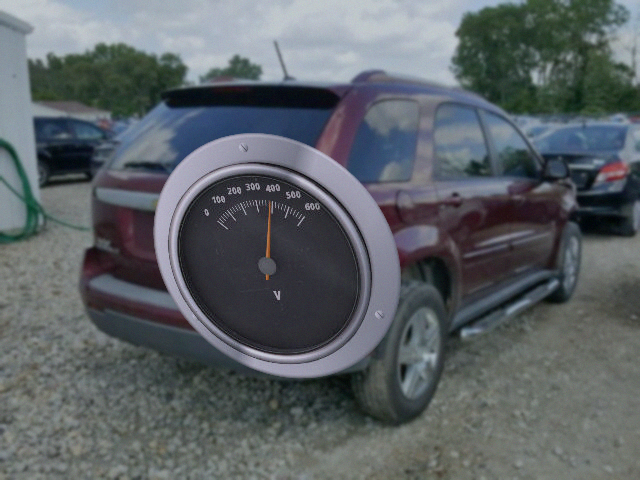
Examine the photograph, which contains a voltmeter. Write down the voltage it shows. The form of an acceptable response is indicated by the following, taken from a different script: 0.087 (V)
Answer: 400 (V)
